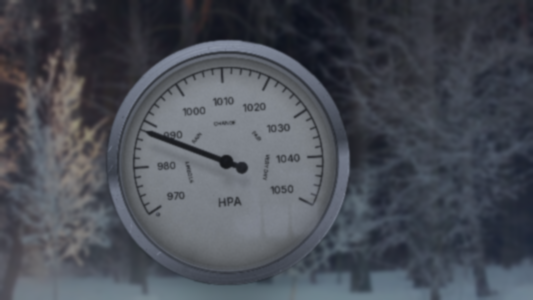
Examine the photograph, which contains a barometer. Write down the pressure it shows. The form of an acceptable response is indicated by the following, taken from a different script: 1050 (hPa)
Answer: 988 (hPa)
